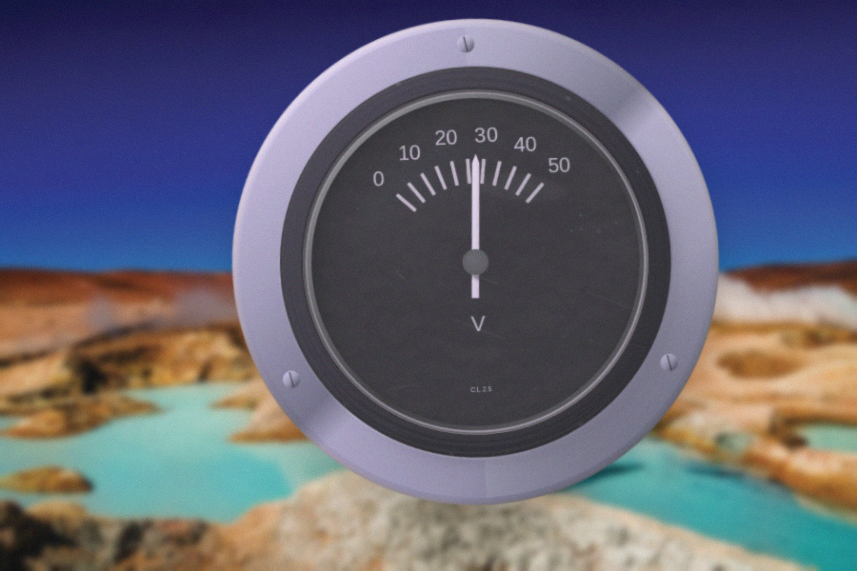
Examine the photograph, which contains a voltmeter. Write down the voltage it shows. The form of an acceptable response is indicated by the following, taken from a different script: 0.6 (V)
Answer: 27.5 (V)
